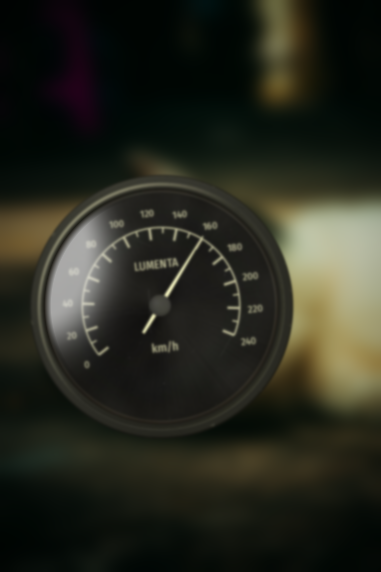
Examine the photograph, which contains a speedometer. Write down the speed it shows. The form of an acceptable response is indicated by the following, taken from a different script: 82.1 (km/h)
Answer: 160 (km/h)
